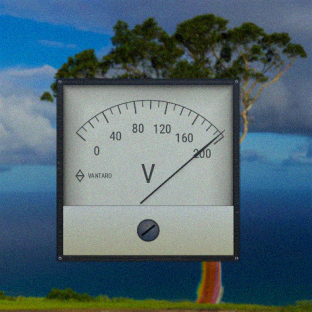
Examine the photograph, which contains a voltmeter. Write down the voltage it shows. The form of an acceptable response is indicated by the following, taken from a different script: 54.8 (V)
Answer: 195 (V)
